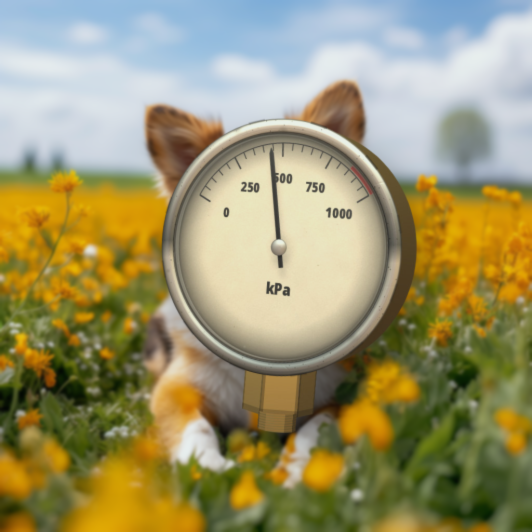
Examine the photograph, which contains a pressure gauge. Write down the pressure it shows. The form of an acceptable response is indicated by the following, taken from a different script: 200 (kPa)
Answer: 450 (kPa)
